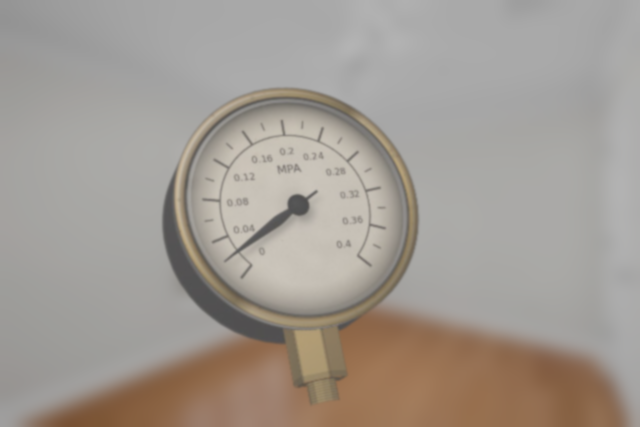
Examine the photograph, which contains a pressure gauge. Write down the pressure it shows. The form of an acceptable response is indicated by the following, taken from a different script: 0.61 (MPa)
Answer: 0.02 (MPa)
